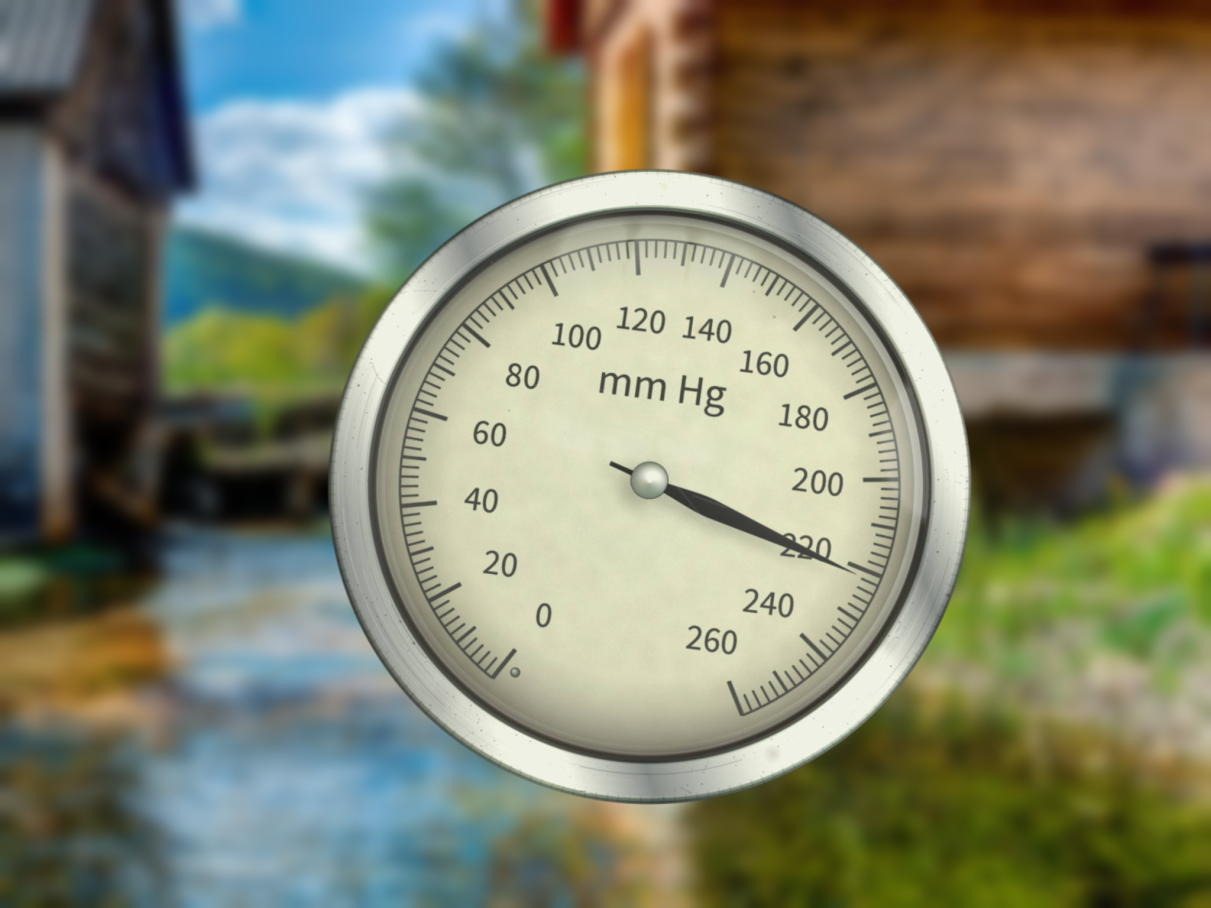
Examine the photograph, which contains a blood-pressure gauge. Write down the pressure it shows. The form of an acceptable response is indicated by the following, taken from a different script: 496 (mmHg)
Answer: 222 (mmHg)
